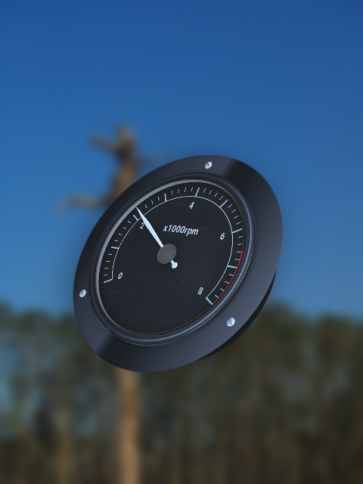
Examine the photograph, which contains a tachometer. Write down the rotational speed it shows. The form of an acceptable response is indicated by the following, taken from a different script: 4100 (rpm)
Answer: 2200 (rpm)
